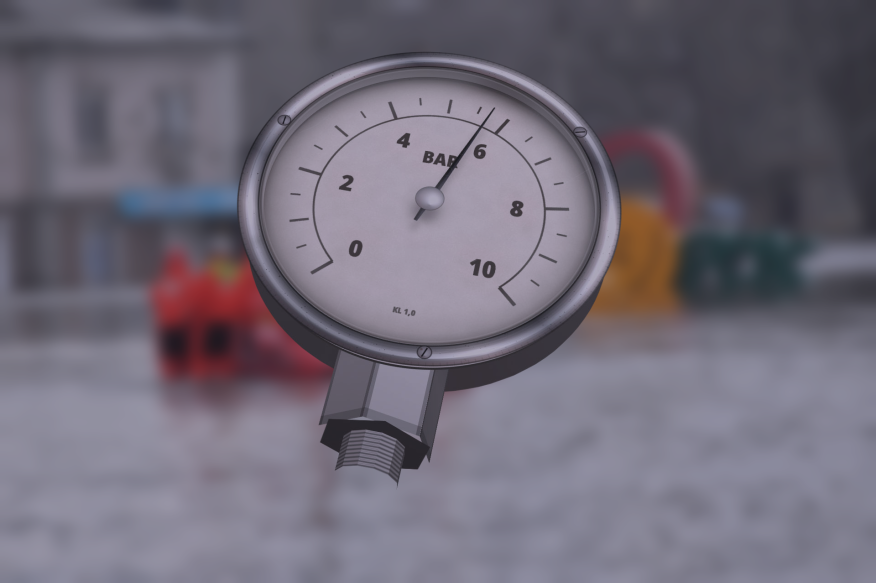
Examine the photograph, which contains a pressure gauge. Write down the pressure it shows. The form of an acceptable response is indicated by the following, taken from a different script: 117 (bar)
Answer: 5.75 (bar)
